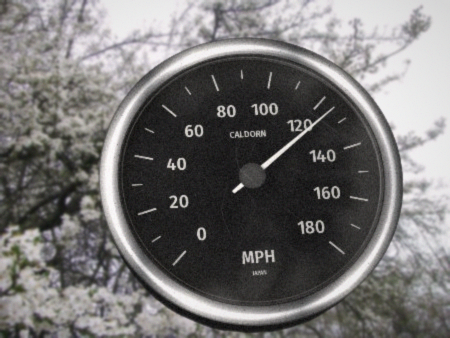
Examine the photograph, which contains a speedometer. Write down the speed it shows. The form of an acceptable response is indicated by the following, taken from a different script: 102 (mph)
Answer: 125 (mph)
